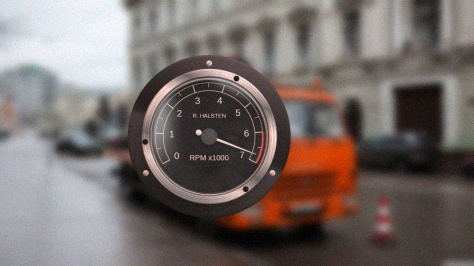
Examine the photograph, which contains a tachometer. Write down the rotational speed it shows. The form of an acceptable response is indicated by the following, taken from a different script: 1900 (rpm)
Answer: 6750 (rpm)
